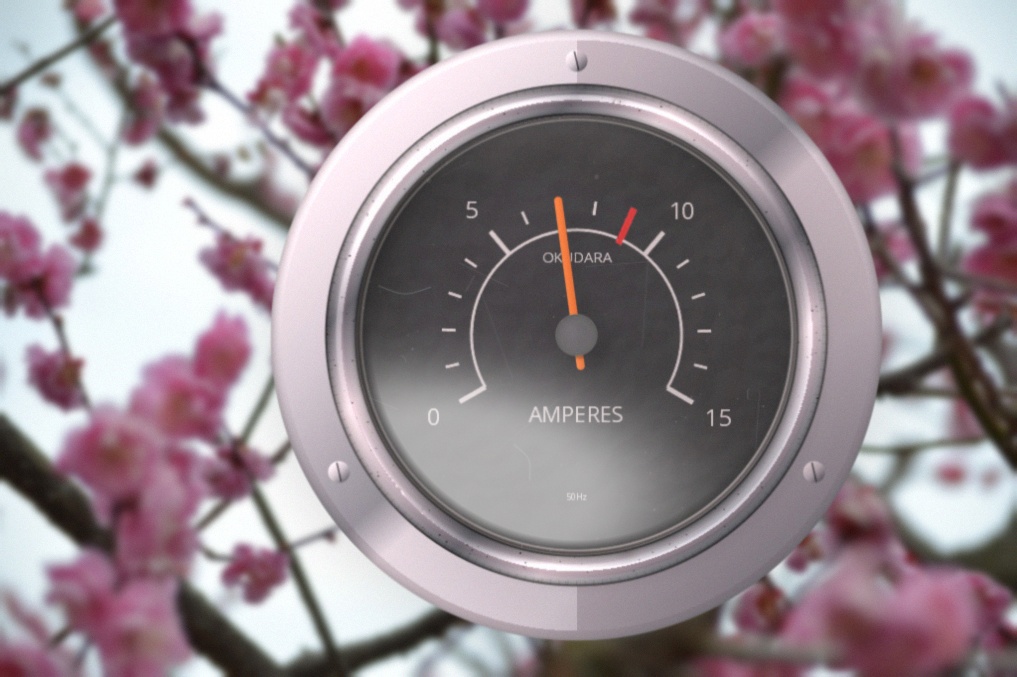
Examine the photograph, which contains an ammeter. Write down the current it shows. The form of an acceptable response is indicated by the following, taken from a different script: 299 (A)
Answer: 7 (A)
